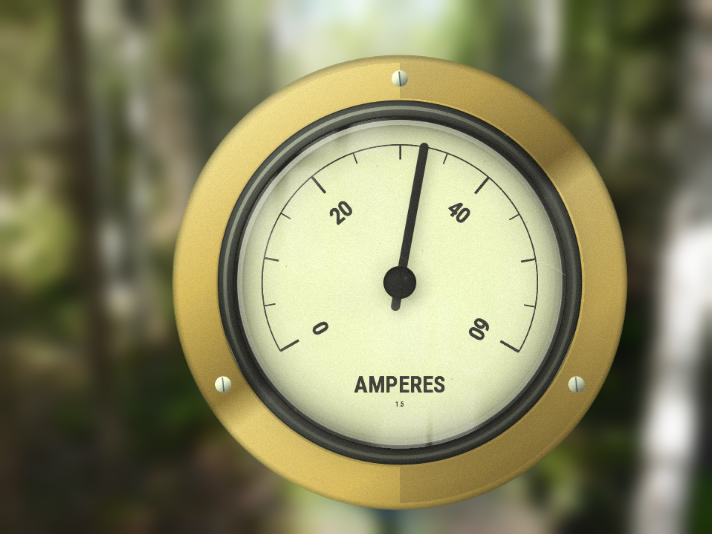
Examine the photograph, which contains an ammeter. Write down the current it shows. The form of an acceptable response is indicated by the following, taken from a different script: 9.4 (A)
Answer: 32.5 (A)
